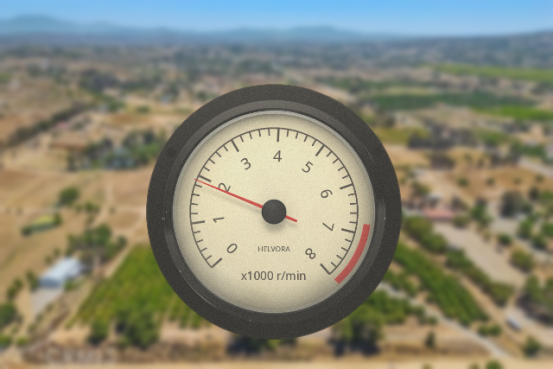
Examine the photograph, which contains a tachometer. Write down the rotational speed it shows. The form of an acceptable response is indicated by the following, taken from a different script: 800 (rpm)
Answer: 1900 (rpm)
